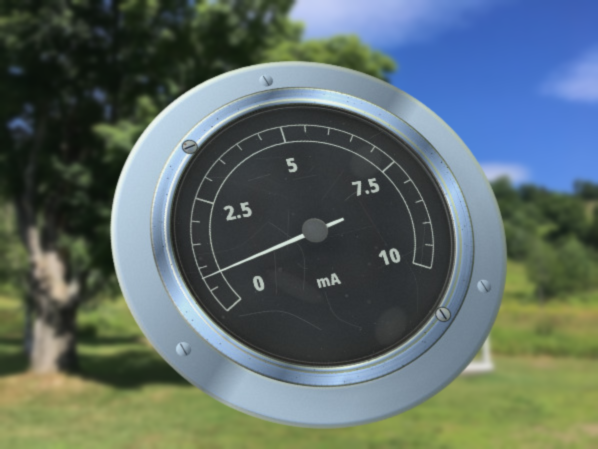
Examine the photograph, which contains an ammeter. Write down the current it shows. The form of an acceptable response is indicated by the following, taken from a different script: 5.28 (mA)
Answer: 0.75 (mA)
